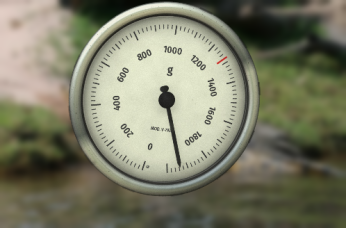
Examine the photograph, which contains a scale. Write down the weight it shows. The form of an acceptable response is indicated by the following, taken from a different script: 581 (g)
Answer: 1940 (g)
